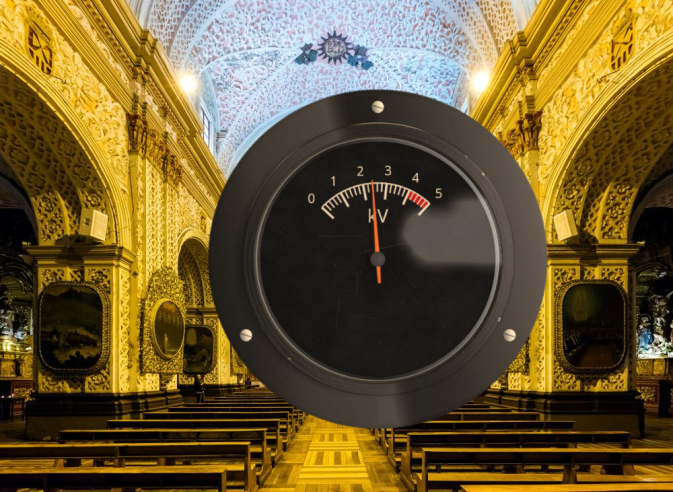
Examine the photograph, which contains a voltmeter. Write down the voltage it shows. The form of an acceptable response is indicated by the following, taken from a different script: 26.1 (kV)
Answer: 2.4 (kV)
